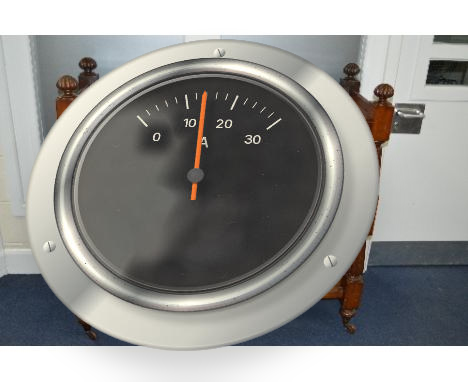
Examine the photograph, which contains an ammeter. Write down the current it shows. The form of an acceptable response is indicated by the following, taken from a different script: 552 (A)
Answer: 14 (A)
